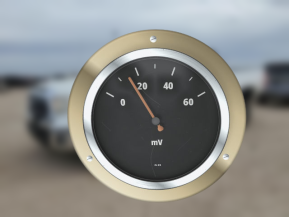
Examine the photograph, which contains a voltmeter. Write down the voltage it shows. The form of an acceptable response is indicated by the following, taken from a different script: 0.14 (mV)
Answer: 15 (mV)
